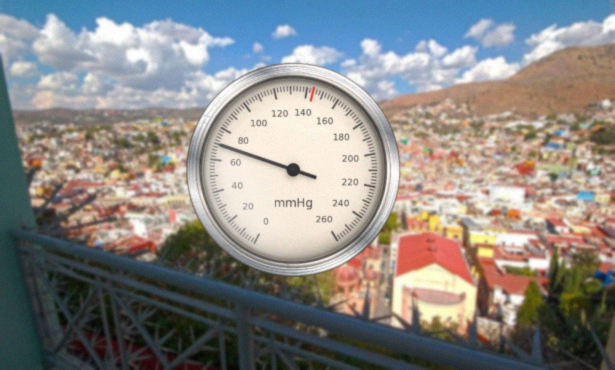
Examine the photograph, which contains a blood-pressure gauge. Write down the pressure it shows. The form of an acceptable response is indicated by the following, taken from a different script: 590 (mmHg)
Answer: 70 (mmHg)
